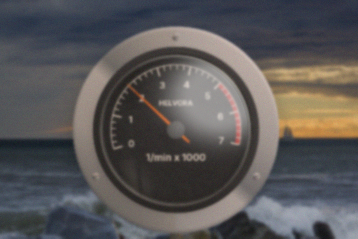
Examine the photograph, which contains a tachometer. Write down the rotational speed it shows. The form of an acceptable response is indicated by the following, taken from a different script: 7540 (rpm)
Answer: 2000 (rpm)
